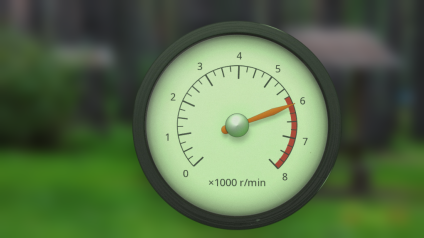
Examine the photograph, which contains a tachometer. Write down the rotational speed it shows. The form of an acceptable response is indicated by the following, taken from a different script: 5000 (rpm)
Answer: 6000 (rpm)
